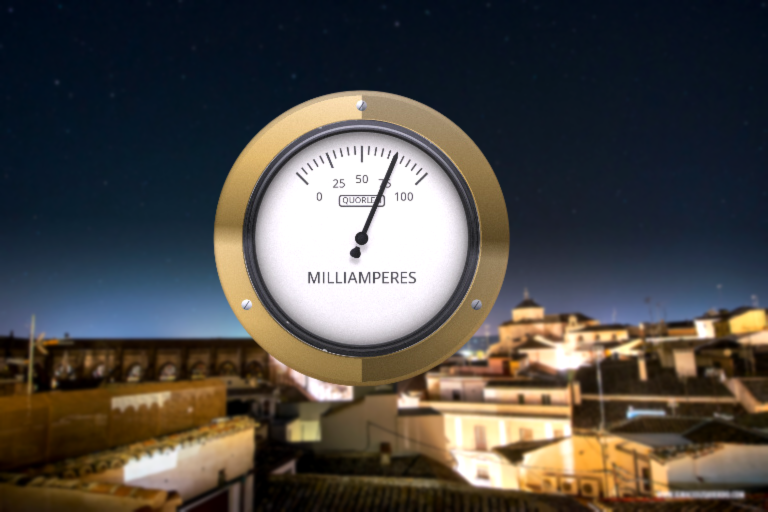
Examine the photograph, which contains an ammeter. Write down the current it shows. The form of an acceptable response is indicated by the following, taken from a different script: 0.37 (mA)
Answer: 75 (mA)
